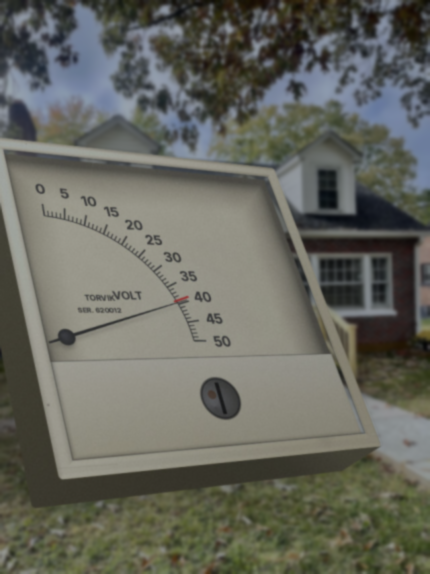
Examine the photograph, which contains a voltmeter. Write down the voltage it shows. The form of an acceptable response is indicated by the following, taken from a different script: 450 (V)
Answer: 40 (V)
